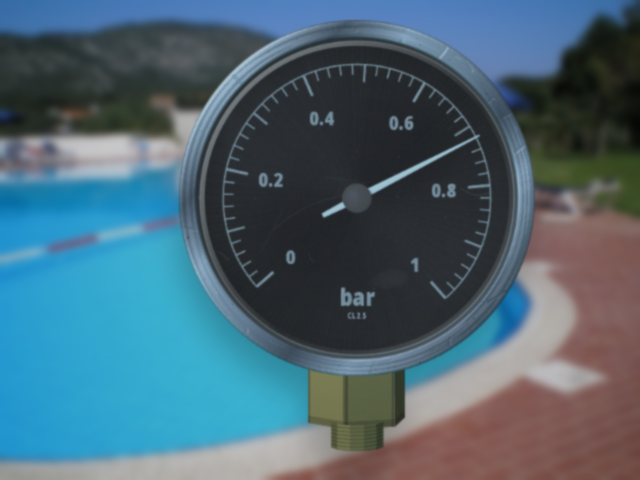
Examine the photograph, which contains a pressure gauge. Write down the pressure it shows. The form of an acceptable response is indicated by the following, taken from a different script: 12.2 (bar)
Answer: 0.72 (bar)
